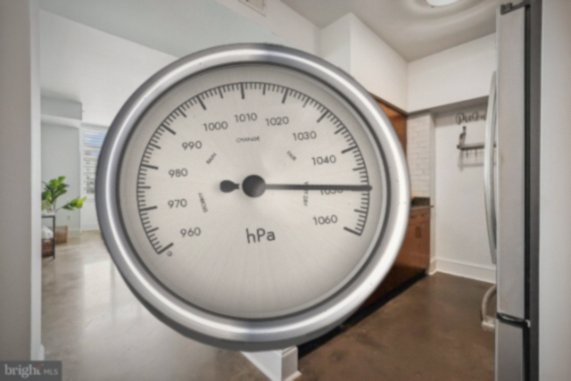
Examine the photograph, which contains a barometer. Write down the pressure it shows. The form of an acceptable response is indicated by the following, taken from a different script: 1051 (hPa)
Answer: 1050 (hPa)
